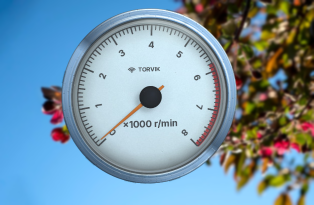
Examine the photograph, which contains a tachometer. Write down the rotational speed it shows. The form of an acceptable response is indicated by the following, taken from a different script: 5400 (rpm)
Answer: 100 (rpm)
